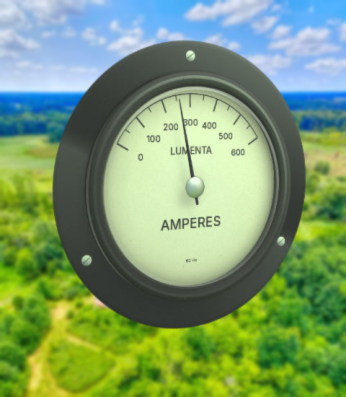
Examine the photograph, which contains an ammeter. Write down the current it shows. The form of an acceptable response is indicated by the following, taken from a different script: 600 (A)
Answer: 250 (A)
